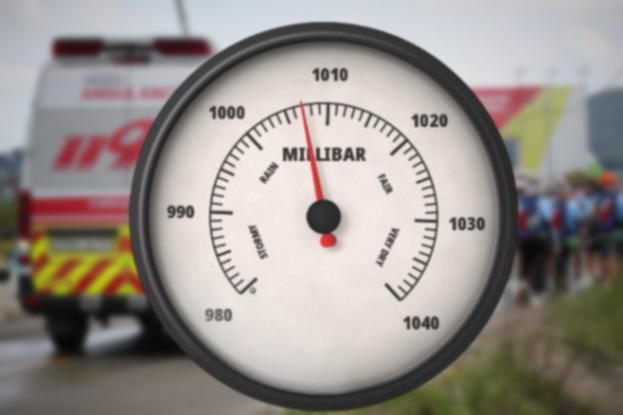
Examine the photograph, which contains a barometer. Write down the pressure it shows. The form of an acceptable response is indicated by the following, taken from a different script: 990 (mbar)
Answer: 1007 (mbar)
